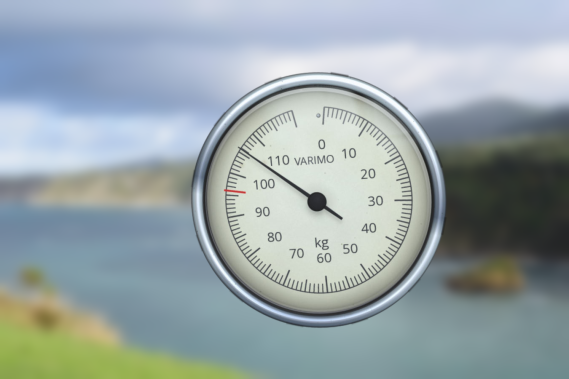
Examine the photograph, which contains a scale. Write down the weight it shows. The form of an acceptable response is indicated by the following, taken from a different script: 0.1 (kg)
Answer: 106 (kg)
